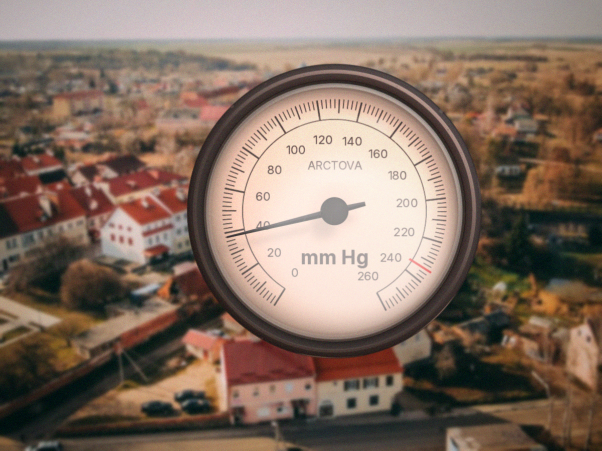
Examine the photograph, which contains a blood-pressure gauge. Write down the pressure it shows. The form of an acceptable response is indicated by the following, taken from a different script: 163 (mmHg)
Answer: 38 (mmHg)
